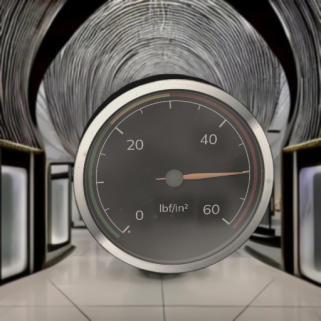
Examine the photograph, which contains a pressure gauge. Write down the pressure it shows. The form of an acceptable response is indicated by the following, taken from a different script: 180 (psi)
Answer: 50 (psi)
